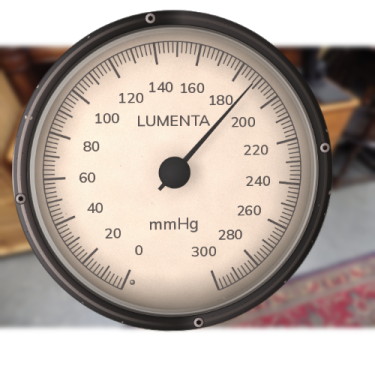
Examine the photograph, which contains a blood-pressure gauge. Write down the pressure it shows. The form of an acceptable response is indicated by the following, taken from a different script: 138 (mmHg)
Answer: 188 (mmHg)
